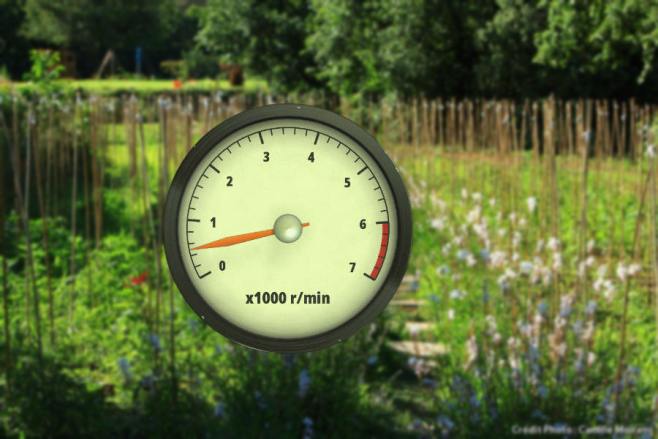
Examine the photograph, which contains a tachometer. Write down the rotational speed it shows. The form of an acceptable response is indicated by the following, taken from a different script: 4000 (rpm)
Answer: 500 (rpm)
